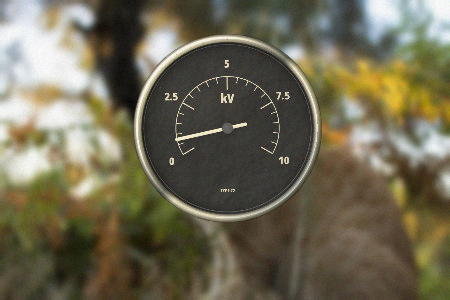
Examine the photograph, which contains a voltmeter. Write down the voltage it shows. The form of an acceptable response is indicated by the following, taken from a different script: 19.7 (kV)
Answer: 0.75 (kV)
